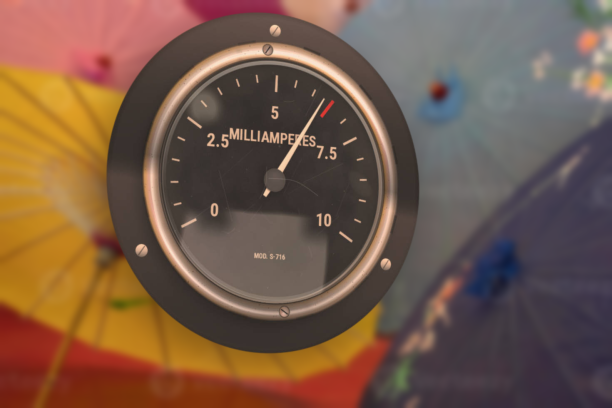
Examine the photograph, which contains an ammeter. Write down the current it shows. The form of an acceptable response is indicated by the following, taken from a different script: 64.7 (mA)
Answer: 6.25 (mA)
